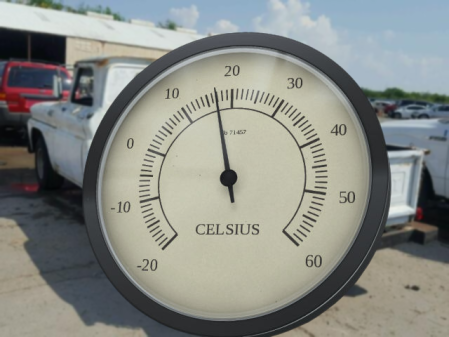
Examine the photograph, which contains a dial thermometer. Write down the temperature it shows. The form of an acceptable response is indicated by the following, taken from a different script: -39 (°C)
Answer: 17 (°C)
